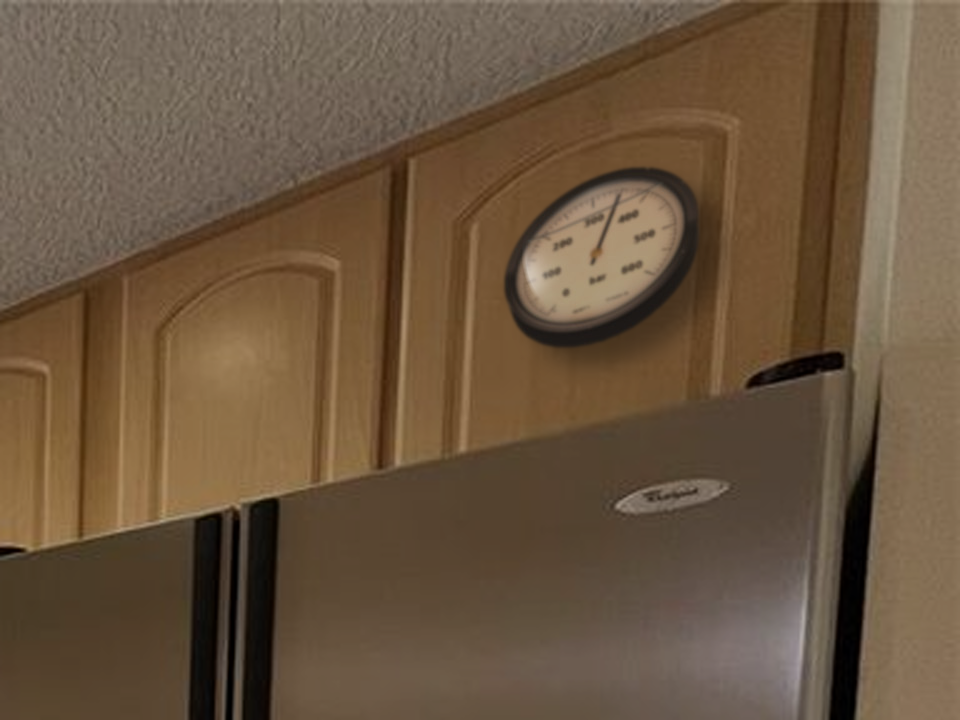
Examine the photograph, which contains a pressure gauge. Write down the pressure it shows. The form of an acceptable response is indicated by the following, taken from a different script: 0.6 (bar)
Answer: 350 (bar)
